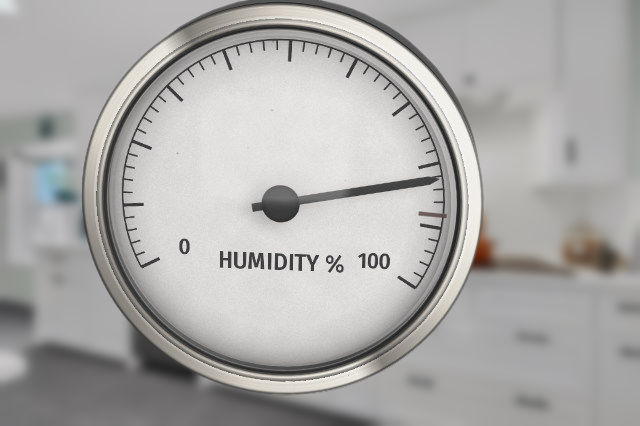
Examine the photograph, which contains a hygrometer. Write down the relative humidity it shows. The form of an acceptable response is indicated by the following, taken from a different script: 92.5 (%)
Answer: 82 (%)
